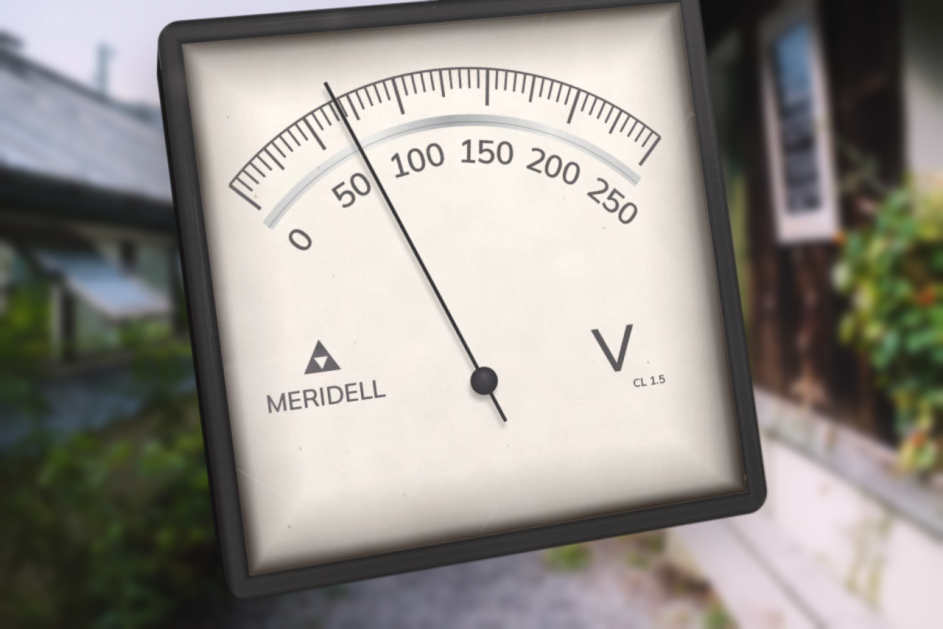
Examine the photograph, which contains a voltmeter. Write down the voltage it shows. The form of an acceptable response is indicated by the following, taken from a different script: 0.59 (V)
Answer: 67.5 (V)
